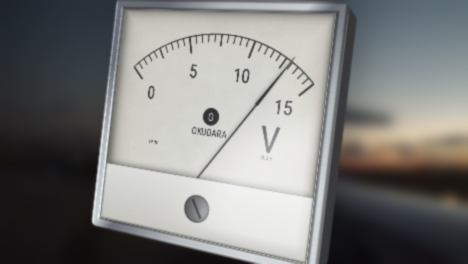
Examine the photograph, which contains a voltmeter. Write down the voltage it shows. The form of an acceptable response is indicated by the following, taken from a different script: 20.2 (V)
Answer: 13 (V)
